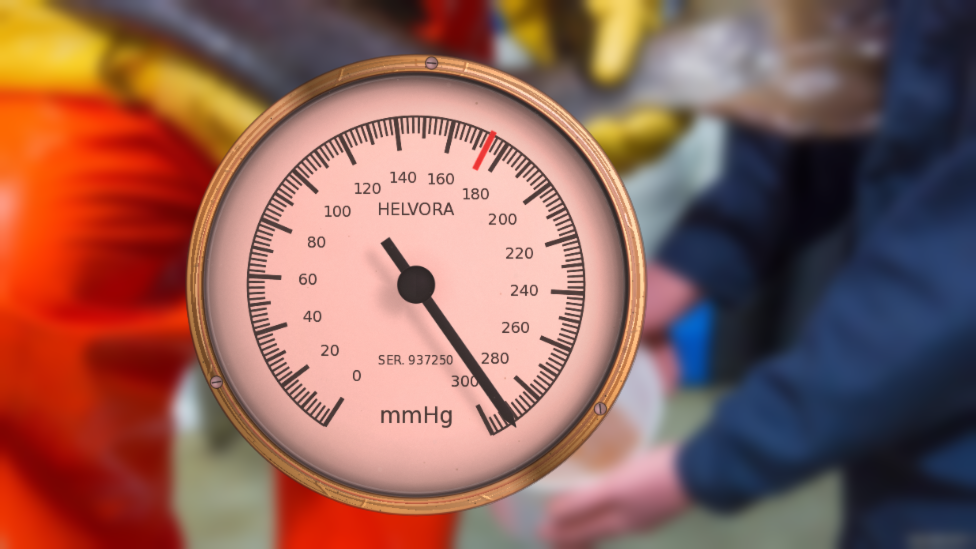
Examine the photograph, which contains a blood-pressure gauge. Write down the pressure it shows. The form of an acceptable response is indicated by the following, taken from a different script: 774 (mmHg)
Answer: 292 (mmHg)
